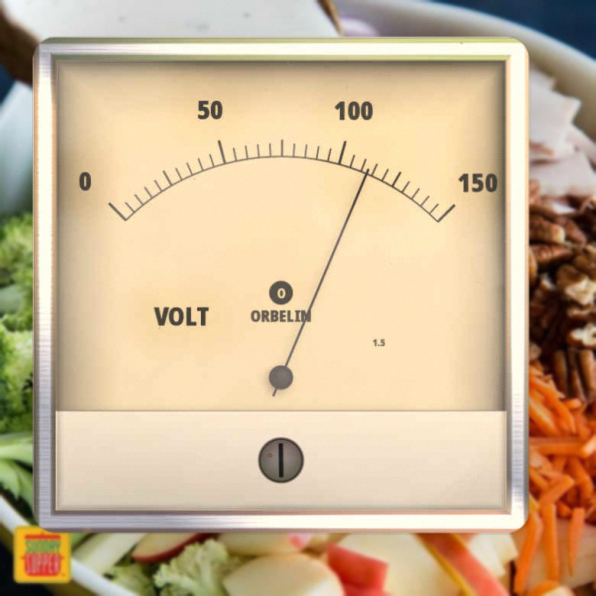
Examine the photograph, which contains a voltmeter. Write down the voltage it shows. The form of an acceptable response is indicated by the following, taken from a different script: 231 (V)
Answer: 112.5 (V)
